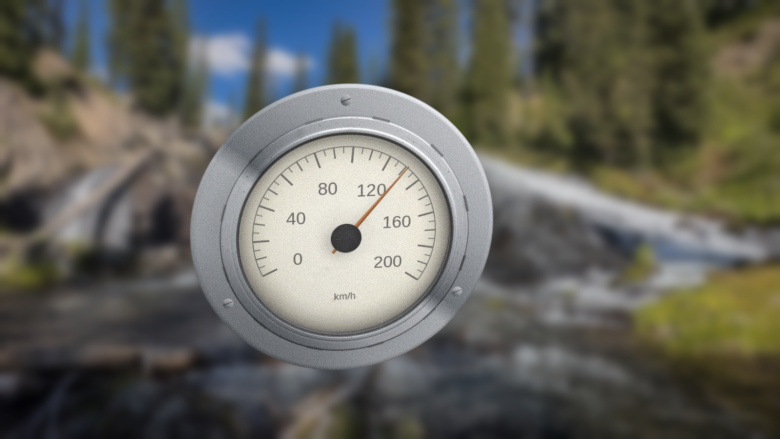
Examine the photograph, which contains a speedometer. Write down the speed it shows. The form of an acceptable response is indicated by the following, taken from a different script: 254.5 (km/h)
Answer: 130 (km/h)
